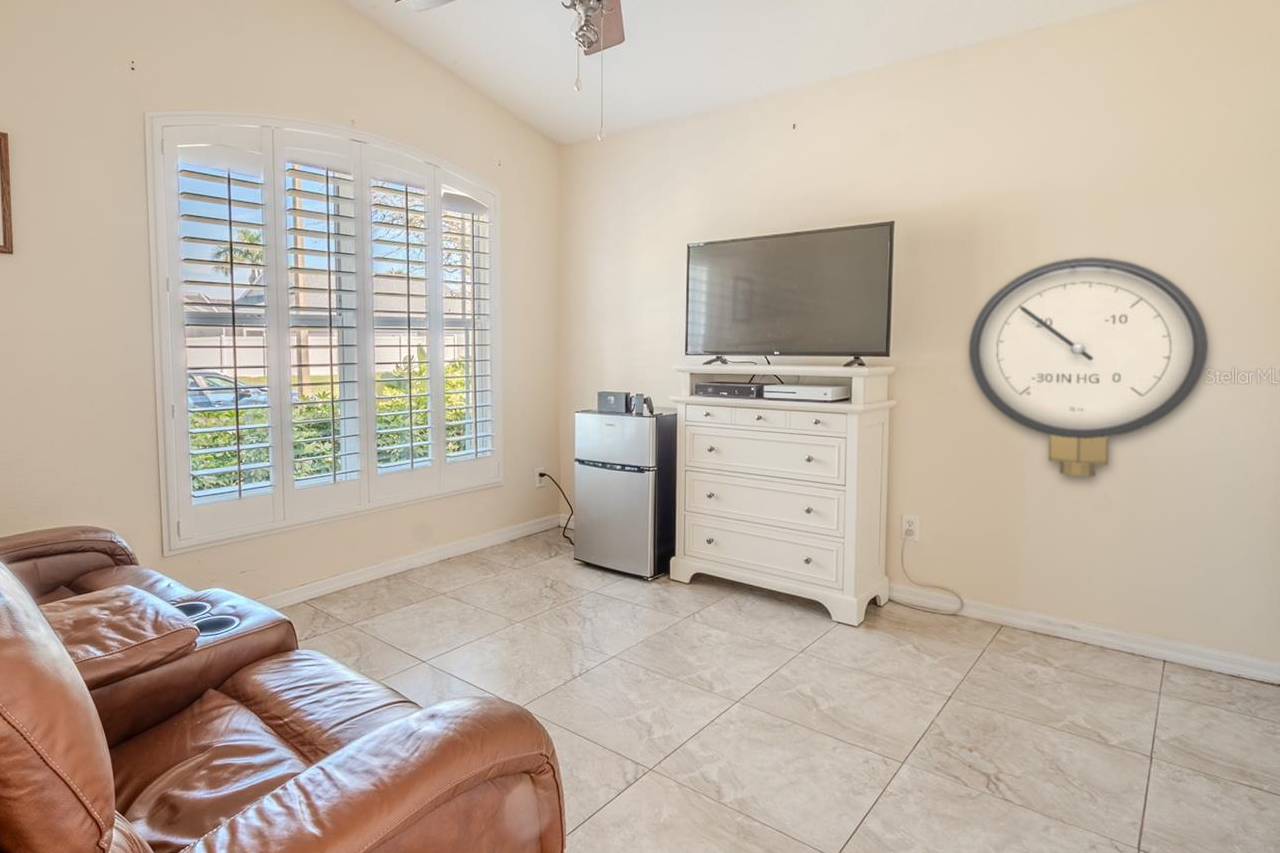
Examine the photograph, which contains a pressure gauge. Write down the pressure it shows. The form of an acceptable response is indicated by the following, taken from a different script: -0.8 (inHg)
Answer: -20 (inHg)
